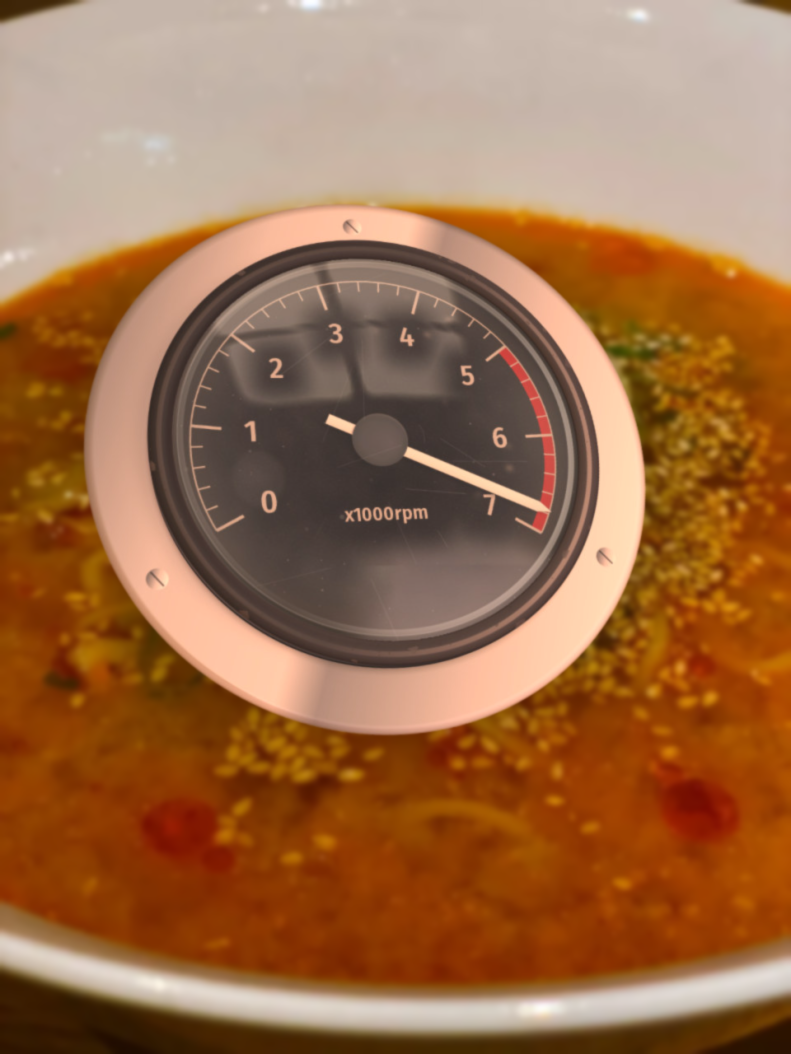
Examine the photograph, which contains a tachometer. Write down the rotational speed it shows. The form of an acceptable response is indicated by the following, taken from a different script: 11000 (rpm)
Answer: 6800 (rpm)
